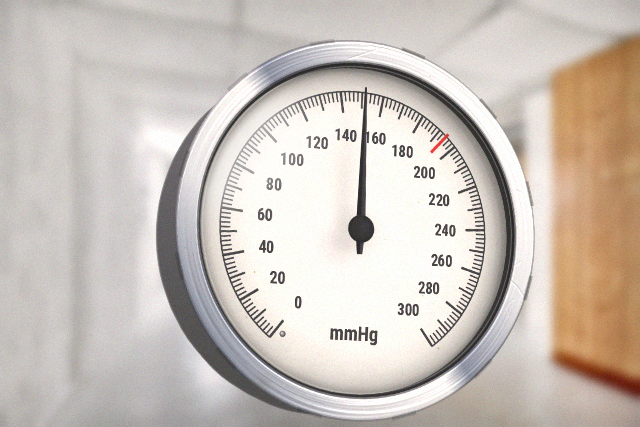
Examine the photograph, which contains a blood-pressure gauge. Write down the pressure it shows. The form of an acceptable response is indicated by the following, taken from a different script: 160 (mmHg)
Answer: 150 (mmHg)
